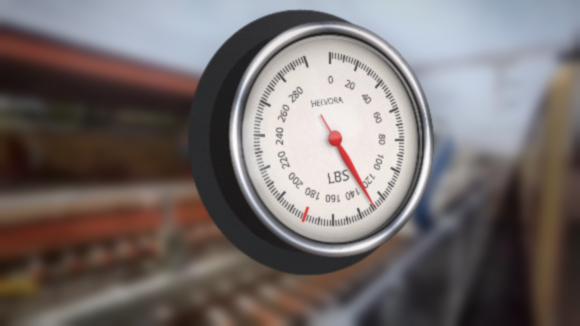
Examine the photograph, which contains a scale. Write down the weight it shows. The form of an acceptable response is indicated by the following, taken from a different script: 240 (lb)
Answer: 130 (lb)
